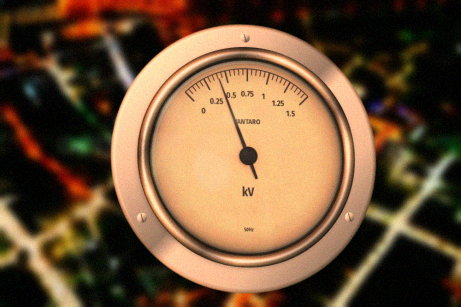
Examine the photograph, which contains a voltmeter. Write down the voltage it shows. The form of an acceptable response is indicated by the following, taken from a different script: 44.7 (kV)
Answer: 0.4 (kV)
